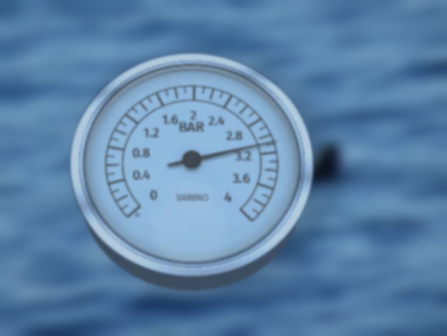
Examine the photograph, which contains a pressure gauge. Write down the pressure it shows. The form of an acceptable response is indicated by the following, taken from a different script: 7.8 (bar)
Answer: 3.1 (bar)
